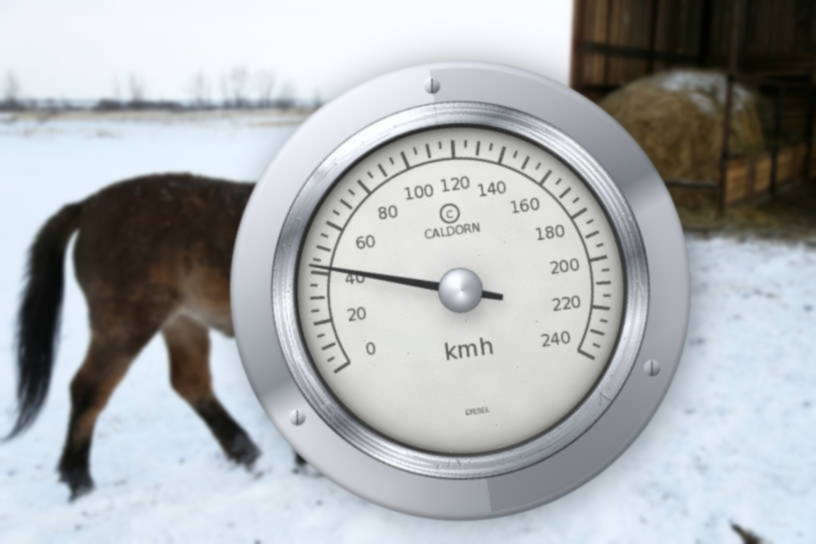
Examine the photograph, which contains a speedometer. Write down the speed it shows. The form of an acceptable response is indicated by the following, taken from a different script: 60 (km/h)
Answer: 42.5 (km/h)
